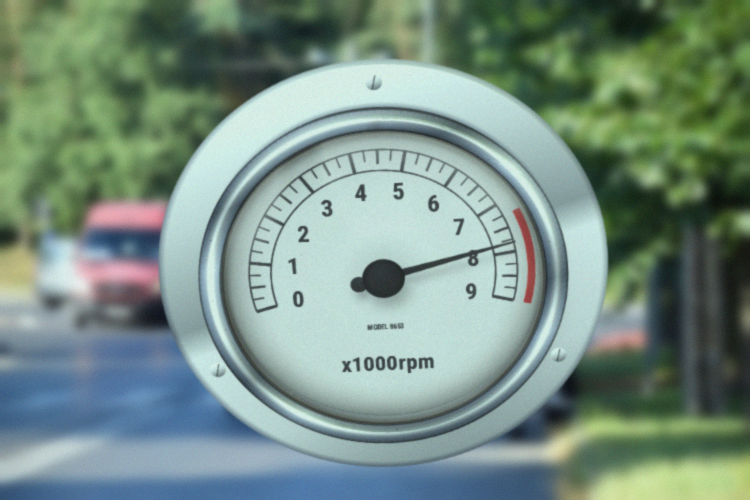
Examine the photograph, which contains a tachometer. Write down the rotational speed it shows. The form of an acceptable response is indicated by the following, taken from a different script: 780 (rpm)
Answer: 7750 (rpm)
